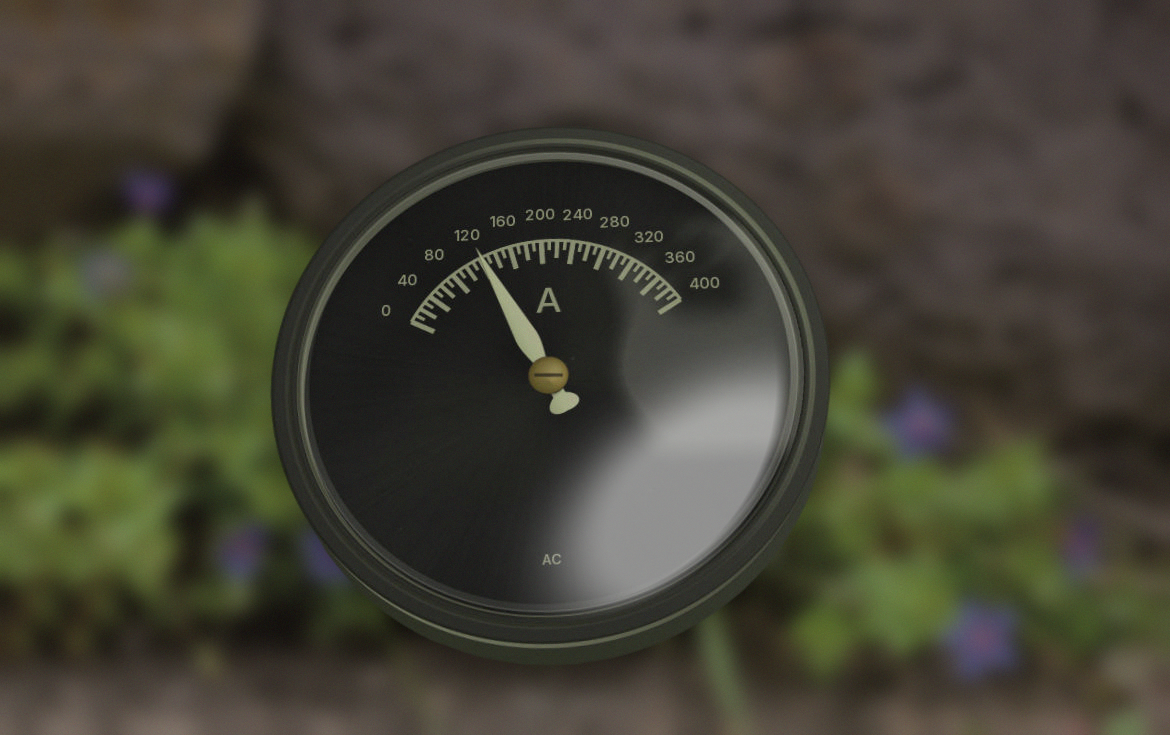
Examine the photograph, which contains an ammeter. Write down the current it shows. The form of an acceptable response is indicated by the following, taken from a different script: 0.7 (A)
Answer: 120 (A)
